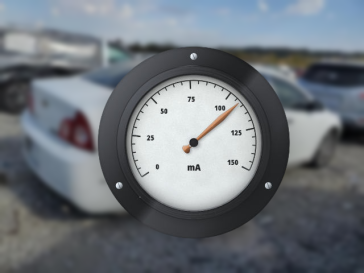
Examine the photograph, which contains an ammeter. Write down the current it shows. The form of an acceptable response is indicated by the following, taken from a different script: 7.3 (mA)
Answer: 107.5 (mA)
